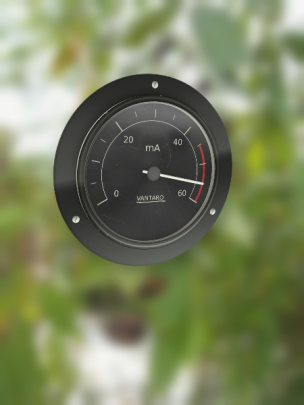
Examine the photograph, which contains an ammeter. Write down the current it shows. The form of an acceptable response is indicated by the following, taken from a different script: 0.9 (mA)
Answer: 55 (mA)
